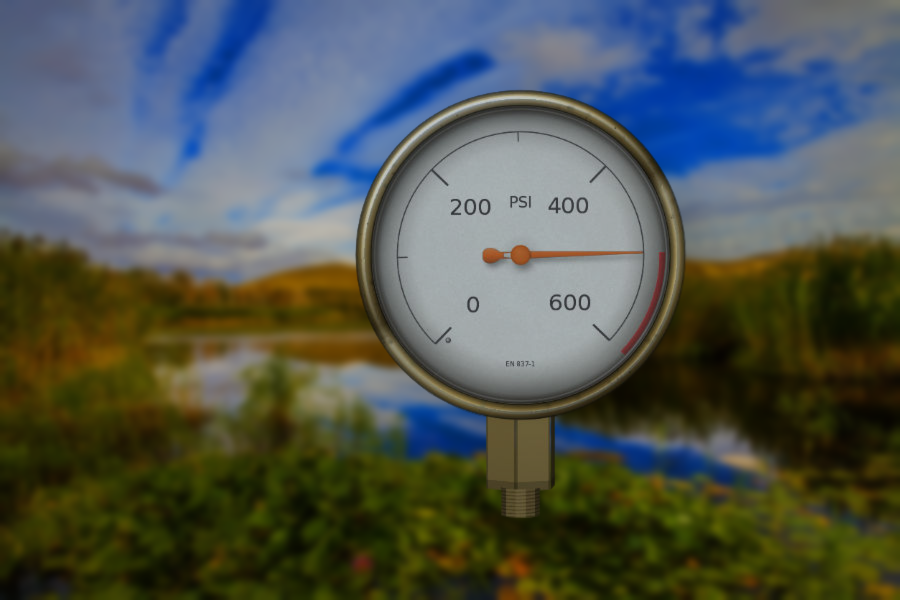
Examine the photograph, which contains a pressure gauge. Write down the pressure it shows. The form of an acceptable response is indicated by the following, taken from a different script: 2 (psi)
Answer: 500 (psi)
